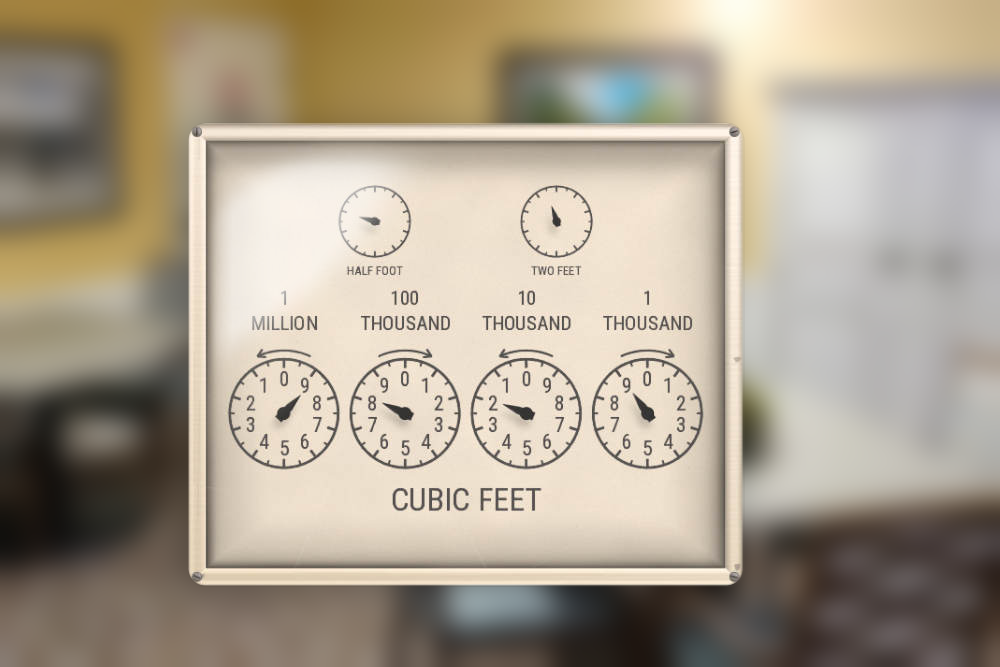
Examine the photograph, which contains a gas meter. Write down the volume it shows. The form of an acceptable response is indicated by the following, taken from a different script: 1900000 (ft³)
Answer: 881900 (ft³)
